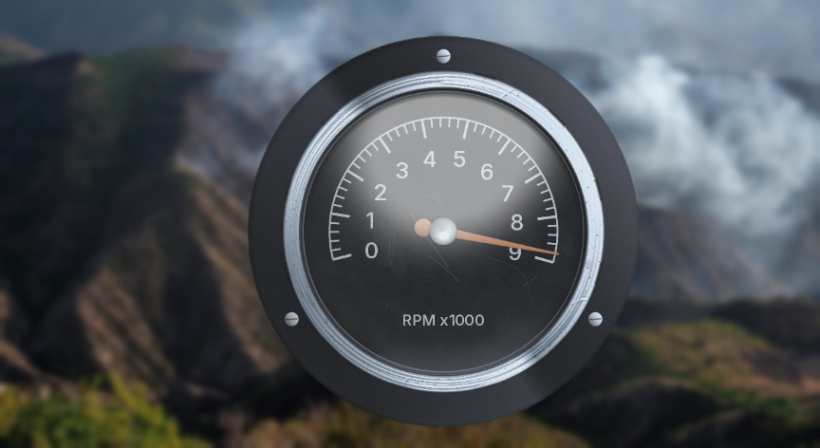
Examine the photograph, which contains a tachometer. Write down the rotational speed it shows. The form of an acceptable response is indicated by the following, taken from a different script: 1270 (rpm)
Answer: 8800 (rpm)
